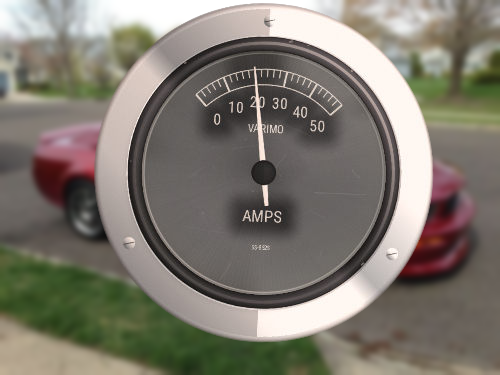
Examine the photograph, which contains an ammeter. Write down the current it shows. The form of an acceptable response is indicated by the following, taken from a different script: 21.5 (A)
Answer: 20 (A)
